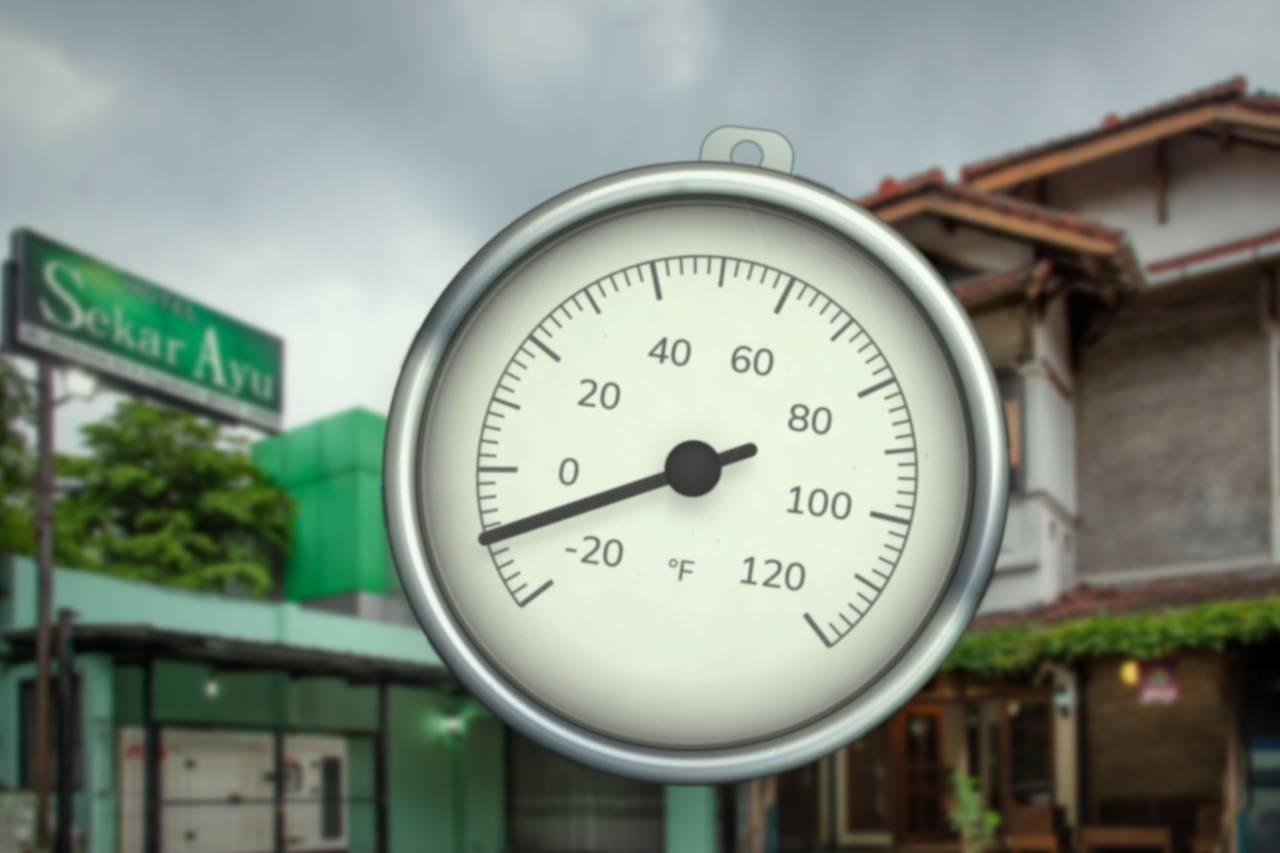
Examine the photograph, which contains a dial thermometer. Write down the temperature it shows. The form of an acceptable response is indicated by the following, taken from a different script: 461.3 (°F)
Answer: -10 (°F)
